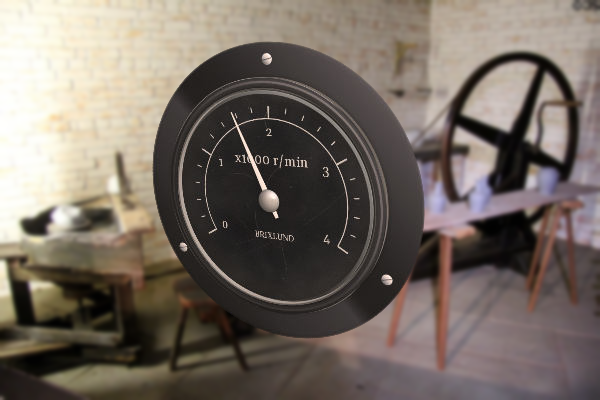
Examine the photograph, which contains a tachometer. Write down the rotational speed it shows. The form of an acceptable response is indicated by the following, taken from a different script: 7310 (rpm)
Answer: 1600 (rpm)
